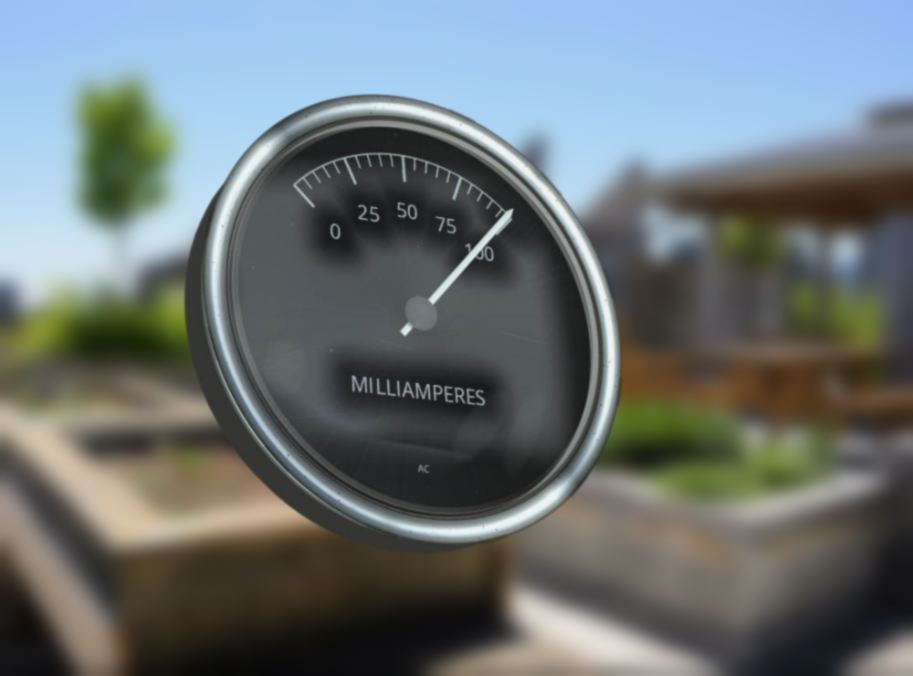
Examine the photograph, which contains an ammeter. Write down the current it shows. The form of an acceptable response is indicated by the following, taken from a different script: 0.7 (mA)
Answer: 97.5 (mA)
